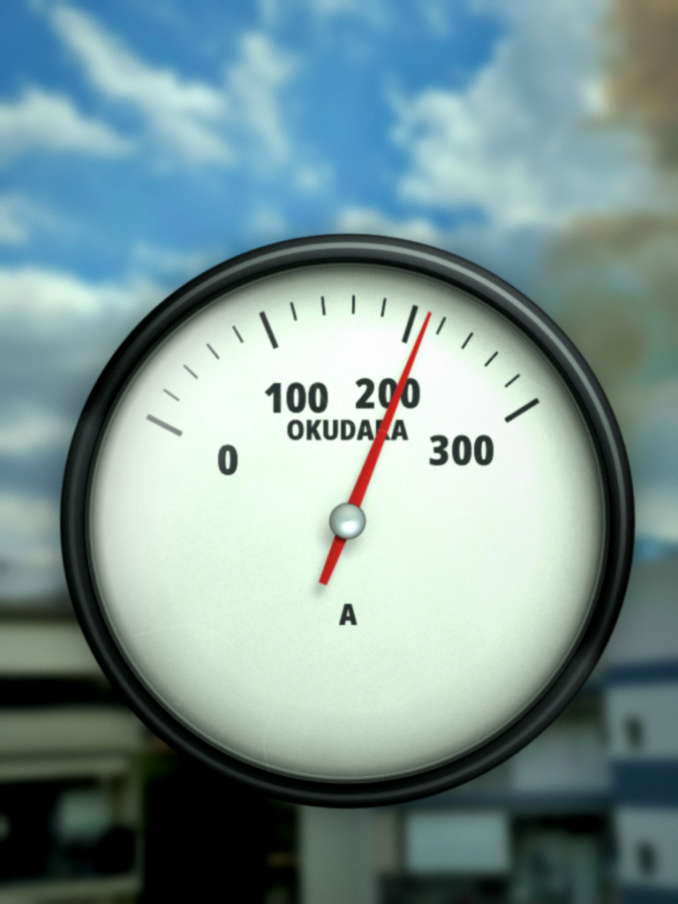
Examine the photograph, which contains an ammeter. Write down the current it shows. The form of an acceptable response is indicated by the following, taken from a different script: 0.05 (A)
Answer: 210 (A)
